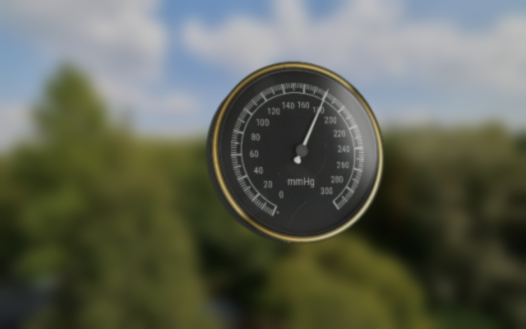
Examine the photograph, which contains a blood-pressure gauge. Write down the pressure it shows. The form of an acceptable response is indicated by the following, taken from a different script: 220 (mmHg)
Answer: 180 (mmHg)
